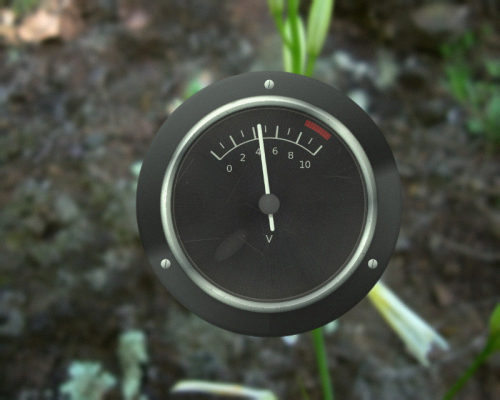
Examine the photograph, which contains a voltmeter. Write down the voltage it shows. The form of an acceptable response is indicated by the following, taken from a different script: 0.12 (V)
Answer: 4.5 (V)
